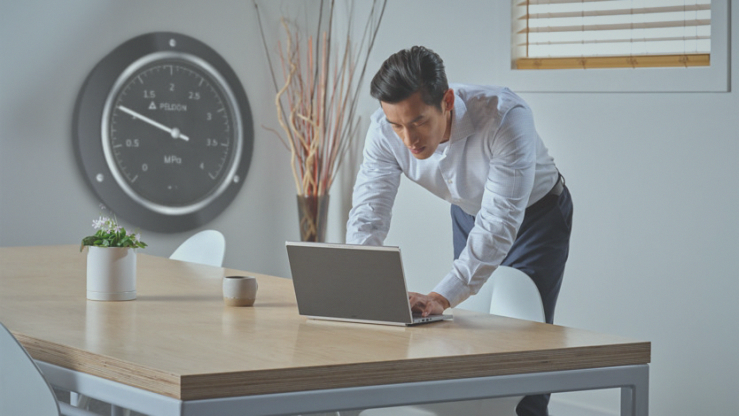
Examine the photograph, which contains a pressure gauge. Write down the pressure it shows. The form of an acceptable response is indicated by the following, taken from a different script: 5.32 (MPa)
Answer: 1 (MPa)
